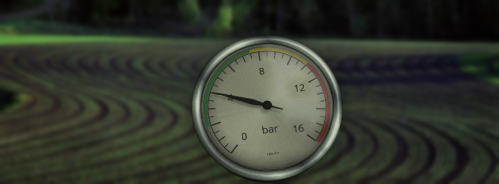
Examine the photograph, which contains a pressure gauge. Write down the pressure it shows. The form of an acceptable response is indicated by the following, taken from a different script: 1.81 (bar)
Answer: 4 (bar)
